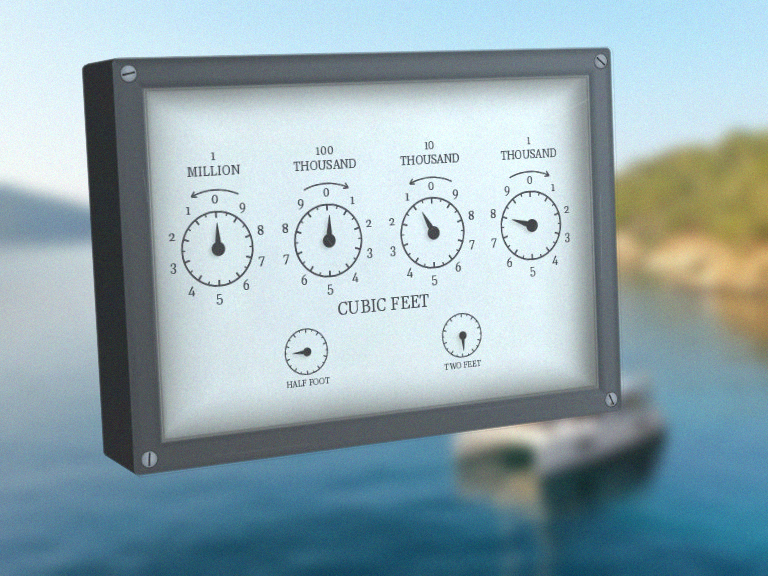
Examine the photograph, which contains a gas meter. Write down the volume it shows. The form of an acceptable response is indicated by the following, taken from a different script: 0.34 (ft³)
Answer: 800 (ft³)
